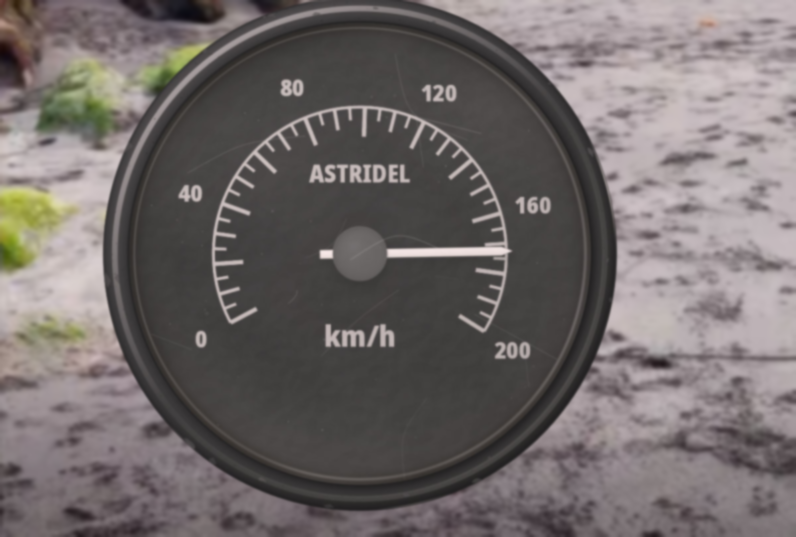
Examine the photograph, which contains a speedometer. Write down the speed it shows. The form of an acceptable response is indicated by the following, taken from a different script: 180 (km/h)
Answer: 172.5 (km/h)
